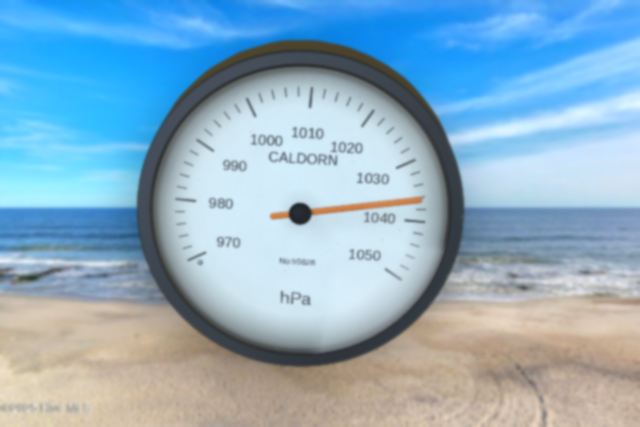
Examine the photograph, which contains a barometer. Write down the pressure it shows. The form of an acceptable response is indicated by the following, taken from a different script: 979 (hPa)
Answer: 1036 (hPa)
